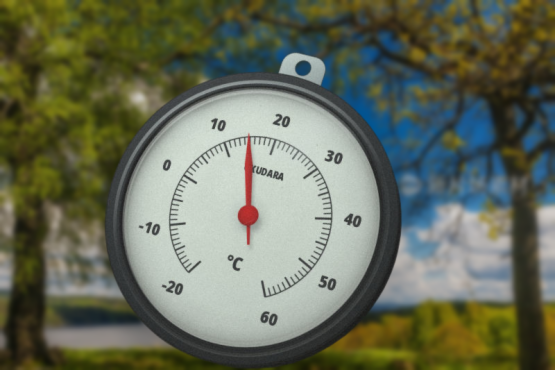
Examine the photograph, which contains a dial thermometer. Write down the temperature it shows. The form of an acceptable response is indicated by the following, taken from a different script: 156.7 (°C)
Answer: 15 (°C)
